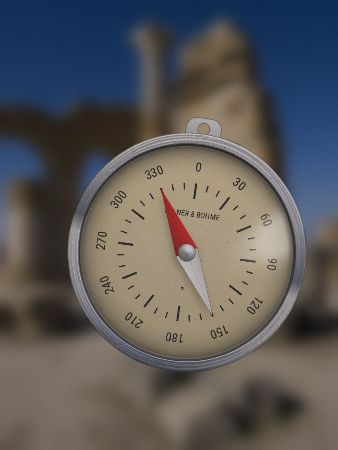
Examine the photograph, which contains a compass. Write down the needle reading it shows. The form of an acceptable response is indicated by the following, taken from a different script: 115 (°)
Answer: 330 (°)
